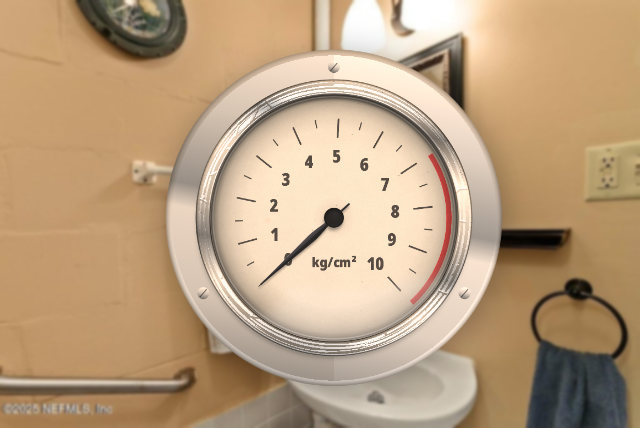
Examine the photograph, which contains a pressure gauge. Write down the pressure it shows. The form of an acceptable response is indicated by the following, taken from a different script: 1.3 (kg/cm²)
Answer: 0 (kg/cm²)
